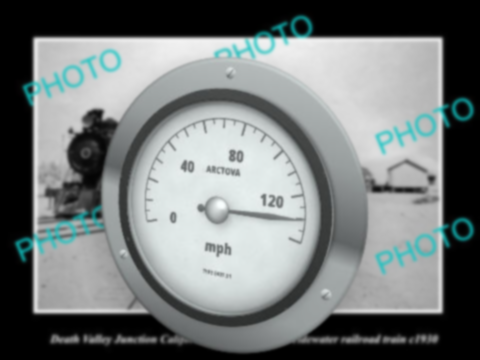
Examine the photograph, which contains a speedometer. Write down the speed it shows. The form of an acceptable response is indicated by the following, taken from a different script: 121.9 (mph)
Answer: 130 (mph)
